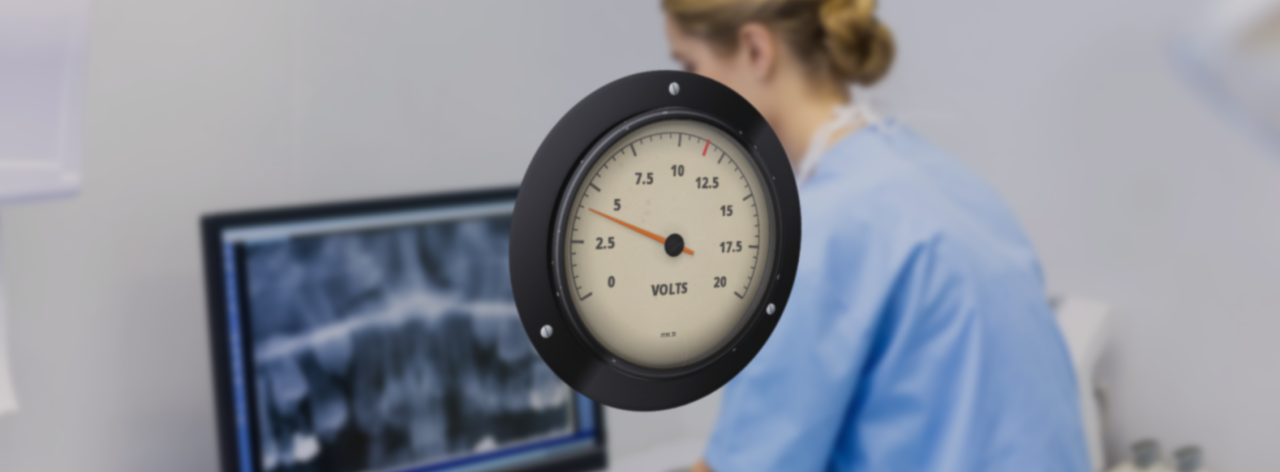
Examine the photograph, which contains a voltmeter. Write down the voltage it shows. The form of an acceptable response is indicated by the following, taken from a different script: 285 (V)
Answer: 4 (V)
